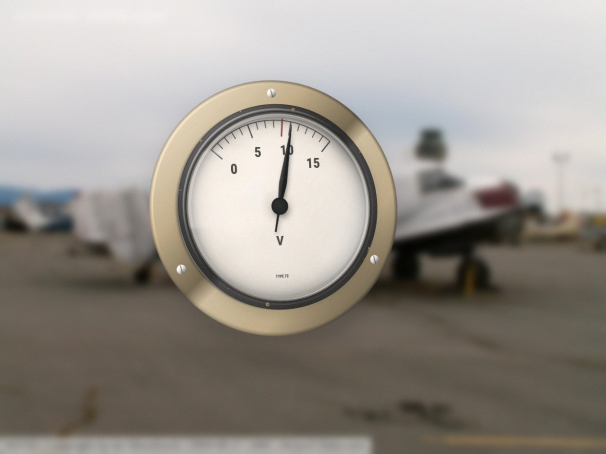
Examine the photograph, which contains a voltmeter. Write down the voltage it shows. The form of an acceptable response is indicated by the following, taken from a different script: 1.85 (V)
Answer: 10 (V)
